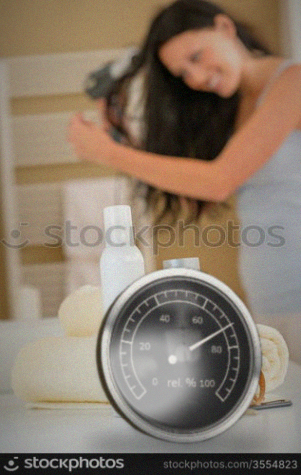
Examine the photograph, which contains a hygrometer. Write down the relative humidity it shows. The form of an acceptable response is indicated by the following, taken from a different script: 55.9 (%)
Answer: 72 (%)
